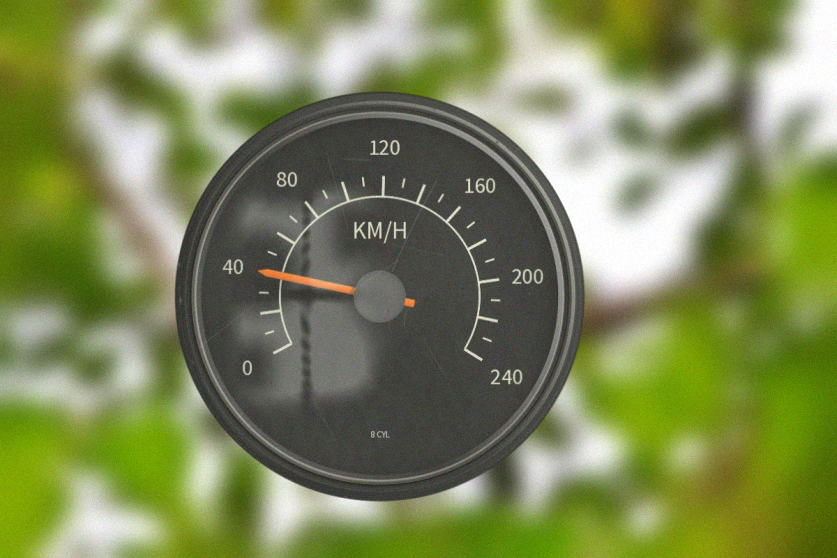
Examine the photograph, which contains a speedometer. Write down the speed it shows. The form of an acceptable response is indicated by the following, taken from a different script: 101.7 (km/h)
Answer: 40 (km/h)
